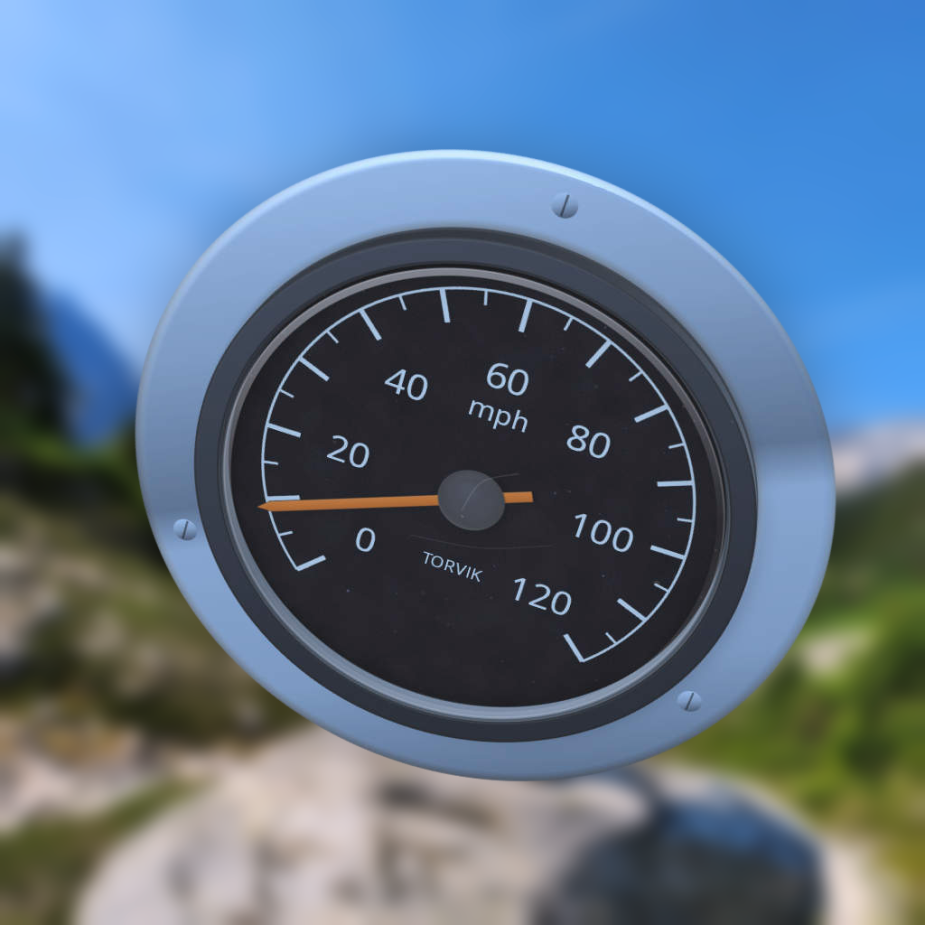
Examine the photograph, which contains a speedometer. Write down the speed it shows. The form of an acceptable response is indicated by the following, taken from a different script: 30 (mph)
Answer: 10 (mph)
